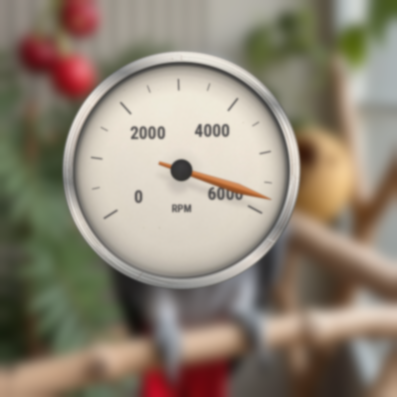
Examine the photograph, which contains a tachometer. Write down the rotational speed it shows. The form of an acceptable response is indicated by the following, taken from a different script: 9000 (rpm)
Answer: 5750 (rpm)
